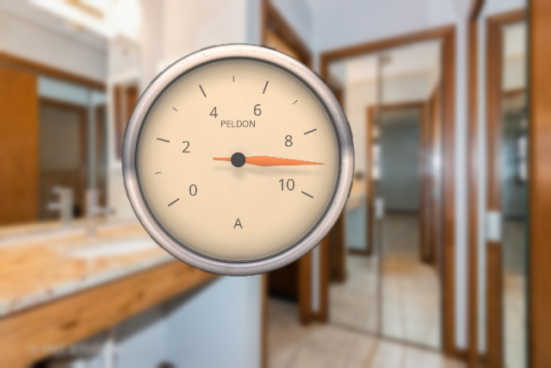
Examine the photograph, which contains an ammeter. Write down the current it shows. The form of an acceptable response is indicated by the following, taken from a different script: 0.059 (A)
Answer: 9 (A)
